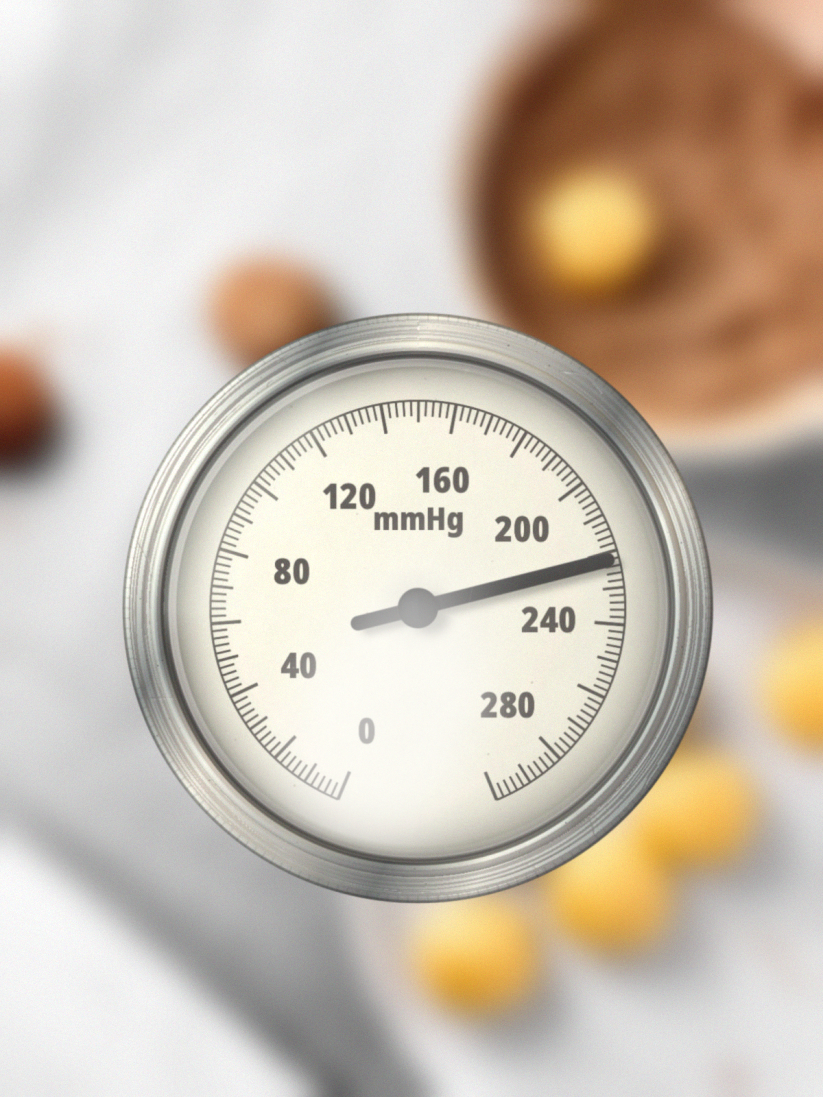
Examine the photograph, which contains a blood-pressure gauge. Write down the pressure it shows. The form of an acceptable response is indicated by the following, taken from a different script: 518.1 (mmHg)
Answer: 222 (mmHg)
